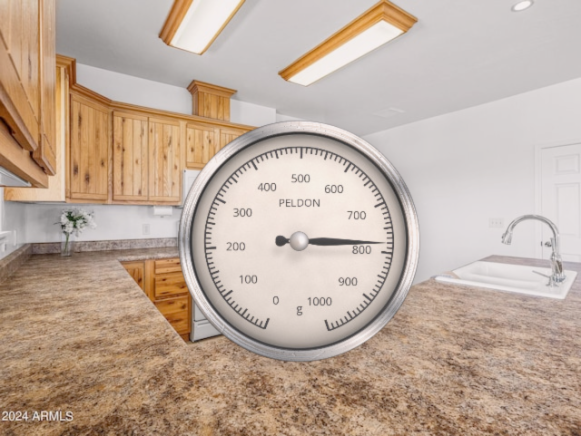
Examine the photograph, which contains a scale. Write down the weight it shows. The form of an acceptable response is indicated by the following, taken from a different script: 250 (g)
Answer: 780 (g)
